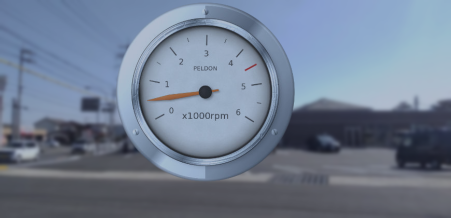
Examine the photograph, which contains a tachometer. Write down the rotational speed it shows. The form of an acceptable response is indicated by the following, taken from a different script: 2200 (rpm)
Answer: 500 (rpm)
